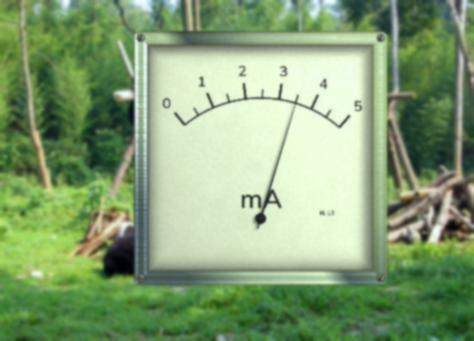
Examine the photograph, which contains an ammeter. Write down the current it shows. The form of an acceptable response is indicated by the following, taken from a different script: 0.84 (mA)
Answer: 3.5 (mA)
